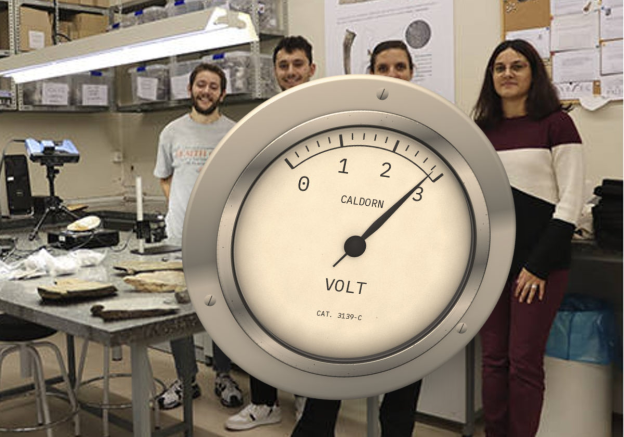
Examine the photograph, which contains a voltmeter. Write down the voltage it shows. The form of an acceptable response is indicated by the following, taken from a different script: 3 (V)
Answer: 2.8 (V)
